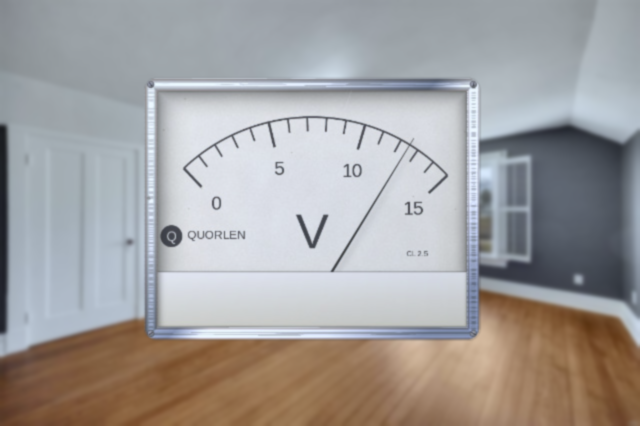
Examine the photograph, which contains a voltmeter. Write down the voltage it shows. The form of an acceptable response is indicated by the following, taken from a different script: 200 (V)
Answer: 12.5 (V)
